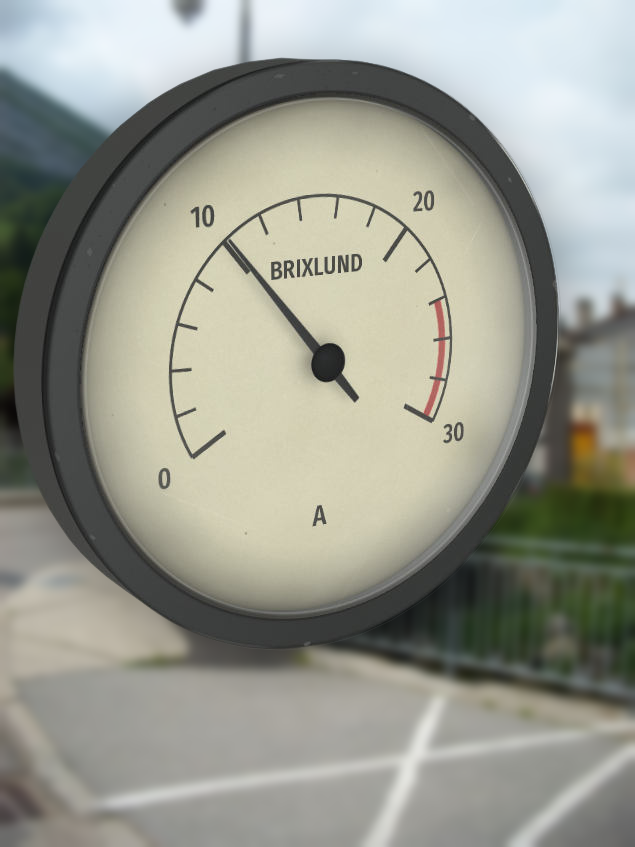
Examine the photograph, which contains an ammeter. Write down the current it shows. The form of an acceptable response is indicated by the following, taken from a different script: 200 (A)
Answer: 10 (A)
